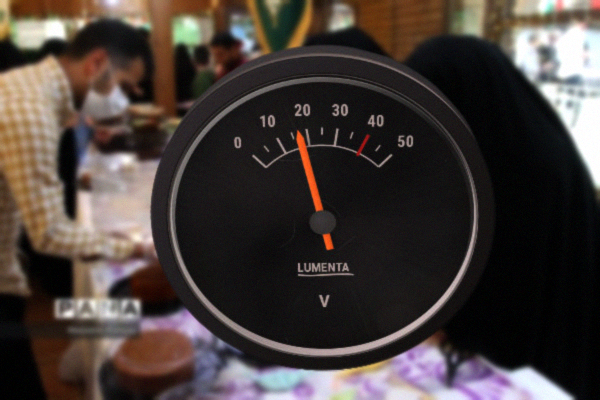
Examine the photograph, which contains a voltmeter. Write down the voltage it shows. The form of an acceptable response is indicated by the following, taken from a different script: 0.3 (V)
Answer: 17.5 (V)
